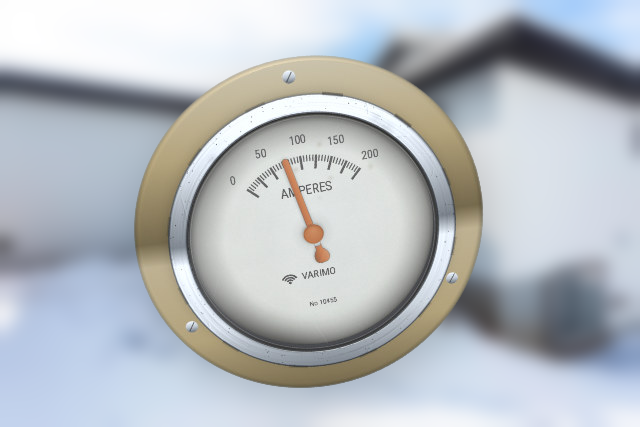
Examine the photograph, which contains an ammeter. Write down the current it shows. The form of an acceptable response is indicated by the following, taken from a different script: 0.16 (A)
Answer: 75 (A)
